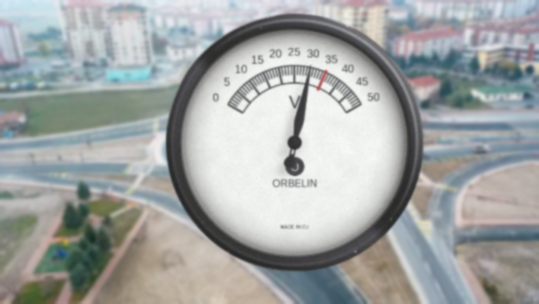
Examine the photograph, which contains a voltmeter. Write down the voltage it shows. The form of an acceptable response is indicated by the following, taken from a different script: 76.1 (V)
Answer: 30 (V)
